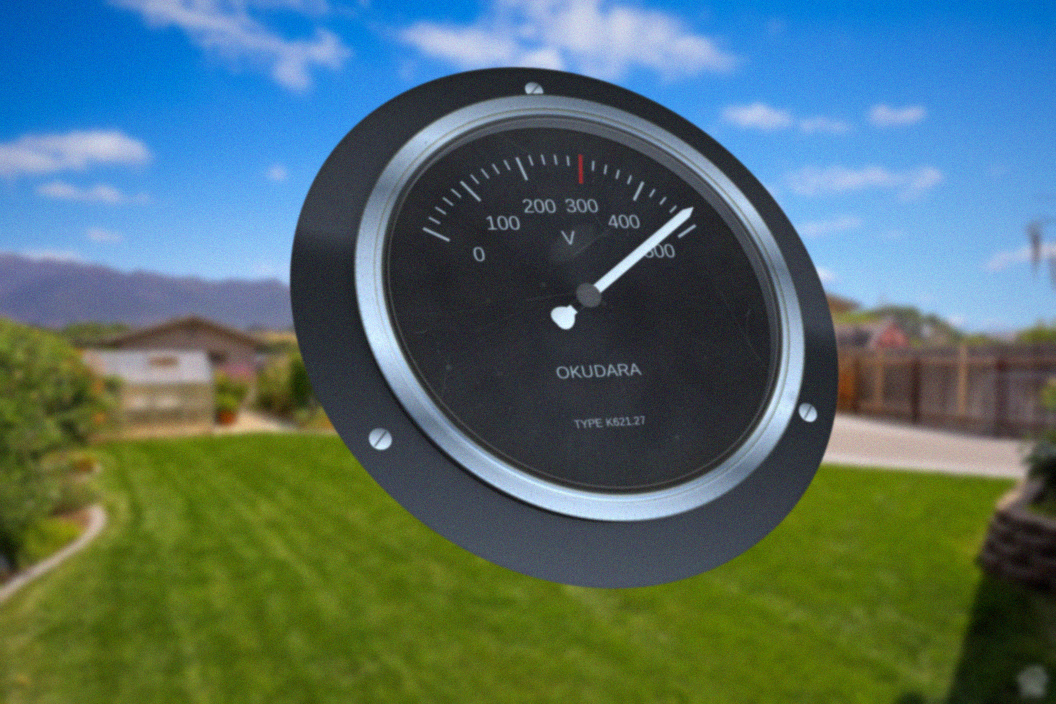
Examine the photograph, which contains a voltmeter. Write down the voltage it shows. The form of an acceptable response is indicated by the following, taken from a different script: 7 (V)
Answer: 480 (V)
